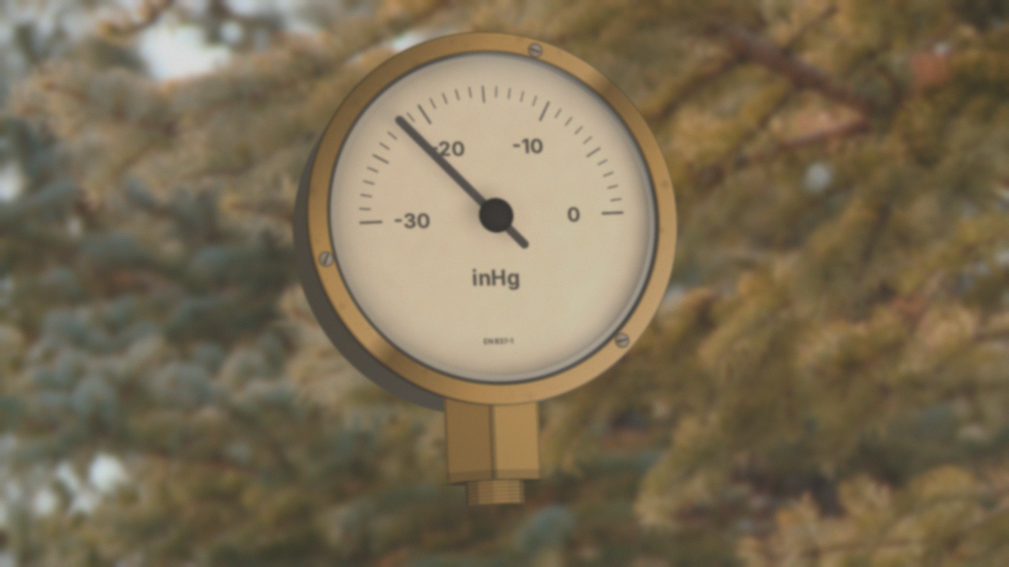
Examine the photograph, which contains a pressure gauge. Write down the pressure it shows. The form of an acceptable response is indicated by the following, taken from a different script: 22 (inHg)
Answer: -22 (inHg)
